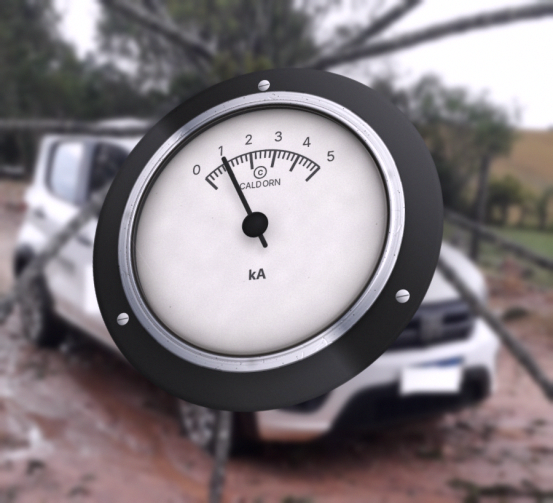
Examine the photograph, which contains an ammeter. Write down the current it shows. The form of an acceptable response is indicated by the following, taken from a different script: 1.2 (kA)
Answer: 1 (kA)
